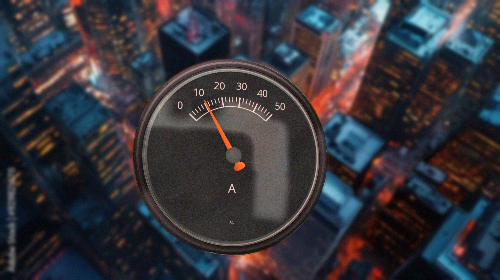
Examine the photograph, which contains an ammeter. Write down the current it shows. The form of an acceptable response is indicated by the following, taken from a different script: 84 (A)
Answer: 10 (A)
